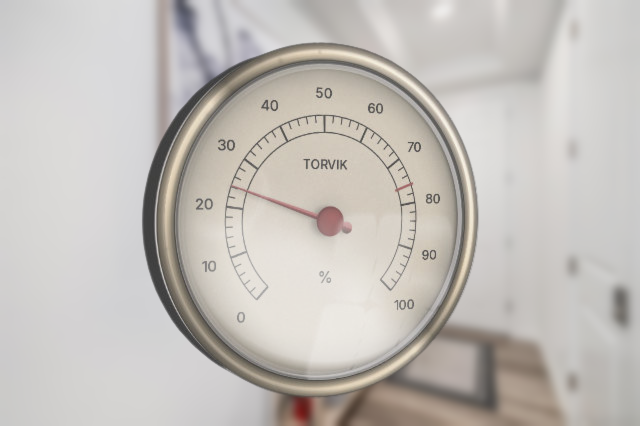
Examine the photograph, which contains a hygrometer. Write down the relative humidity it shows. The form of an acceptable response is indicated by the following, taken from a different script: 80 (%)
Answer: 24 (%)
